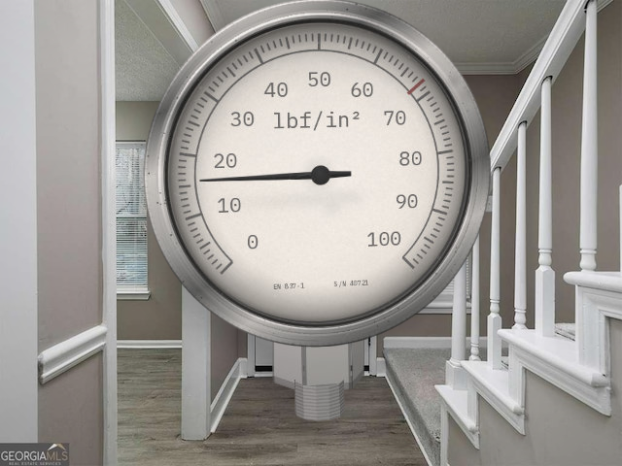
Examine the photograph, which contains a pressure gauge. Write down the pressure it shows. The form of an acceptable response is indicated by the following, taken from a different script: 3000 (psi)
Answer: 16 (psi)
